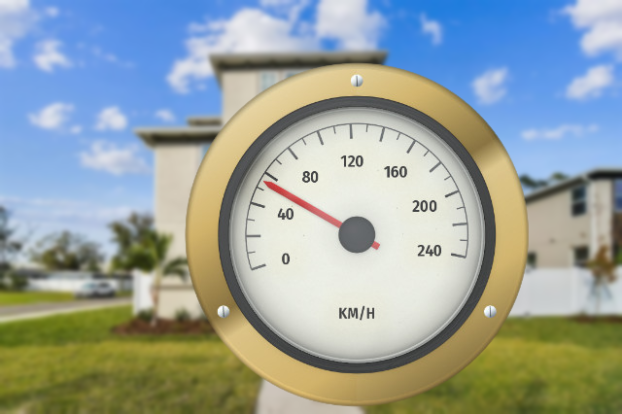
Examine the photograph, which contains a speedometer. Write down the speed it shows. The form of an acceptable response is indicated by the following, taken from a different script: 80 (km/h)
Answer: 55 (km/h)
